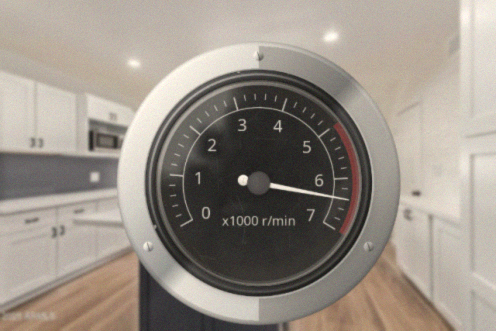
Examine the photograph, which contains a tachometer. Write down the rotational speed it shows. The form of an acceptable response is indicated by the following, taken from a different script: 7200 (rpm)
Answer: 6400 (rpm)
